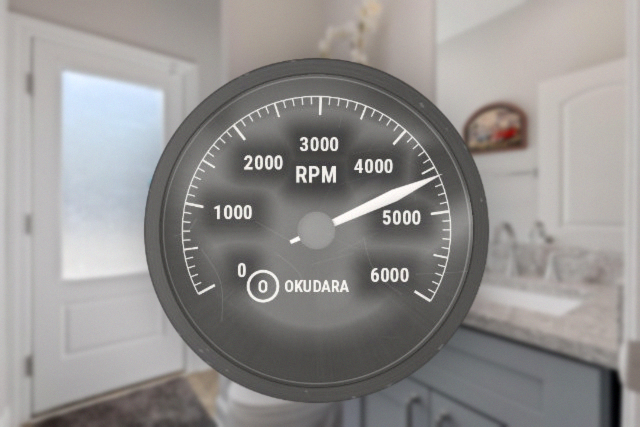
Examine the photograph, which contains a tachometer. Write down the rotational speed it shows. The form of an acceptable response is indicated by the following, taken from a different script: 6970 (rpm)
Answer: 4600 (rpm)
